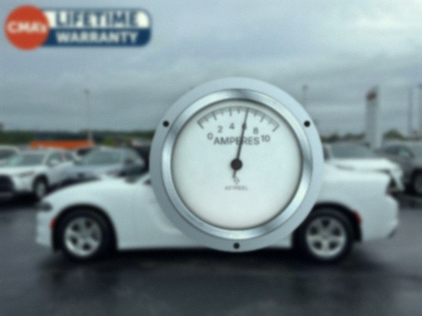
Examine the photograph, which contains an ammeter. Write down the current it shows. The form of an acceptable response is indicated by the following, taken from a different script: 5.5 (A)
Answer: 6 (A)
